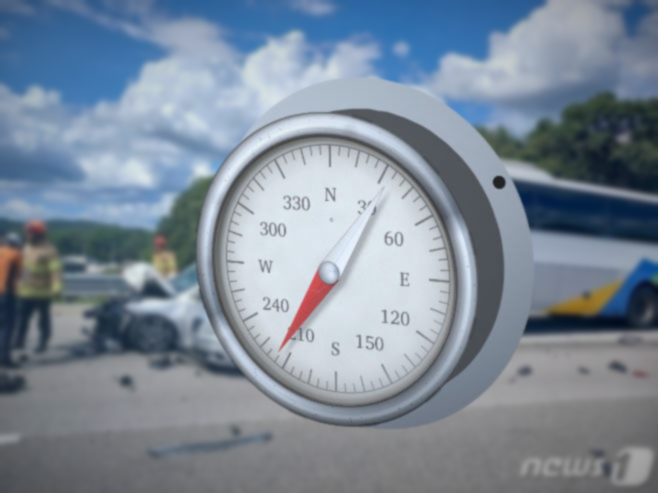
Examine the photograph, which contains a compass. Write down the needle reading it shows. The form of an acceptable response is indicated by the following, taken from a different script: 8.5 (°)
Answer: 215 (°)
